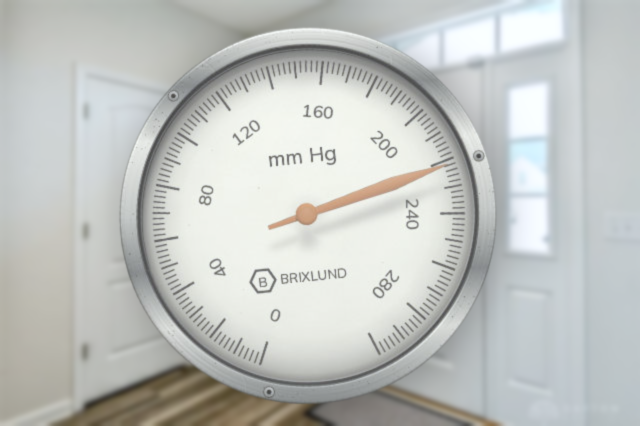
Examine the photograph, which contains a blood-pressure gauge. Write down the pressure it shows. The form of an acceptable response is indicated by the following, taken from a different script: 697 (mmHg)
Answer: 222 (mmHg)
